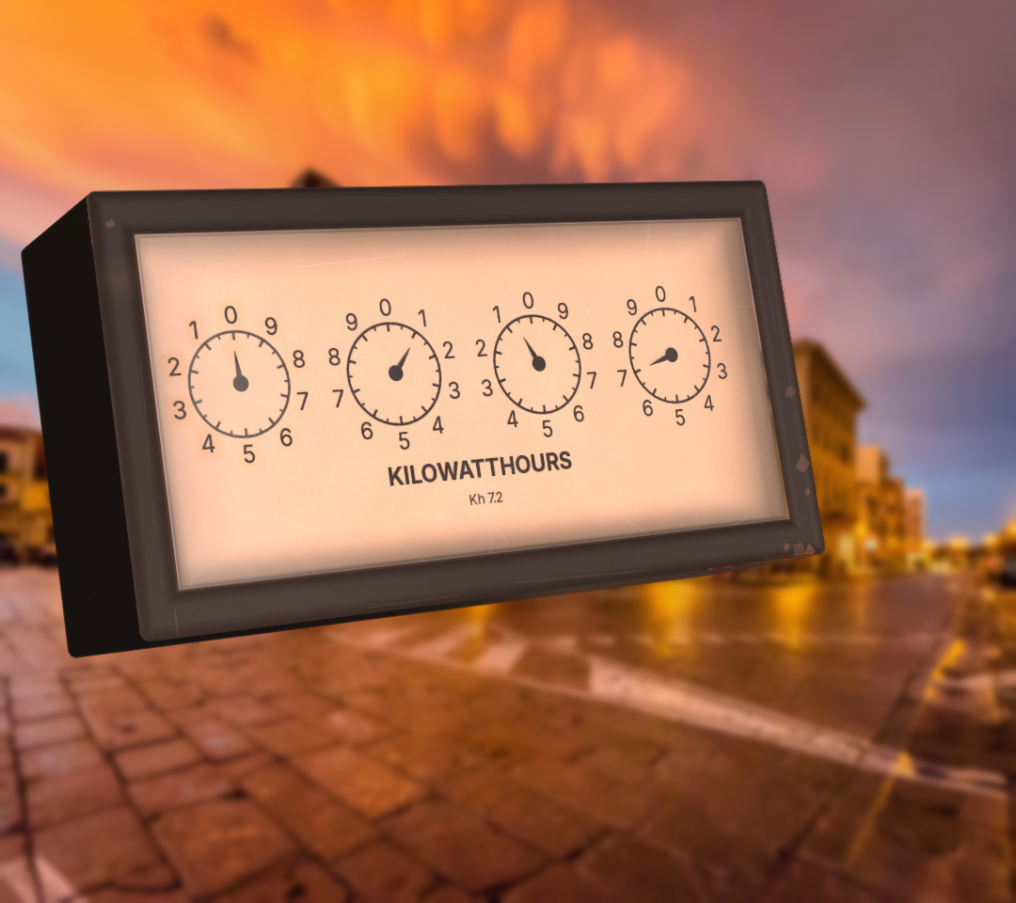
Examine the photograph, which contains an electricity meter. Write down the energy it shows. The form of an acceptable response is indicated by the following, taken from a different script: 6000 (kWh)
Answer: 107 (kWh)
